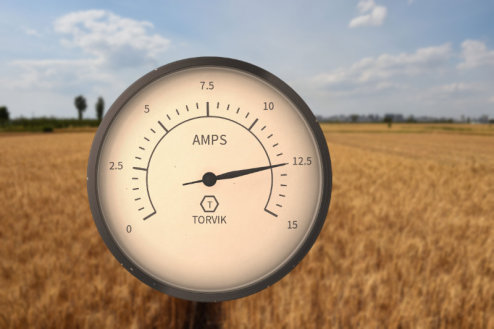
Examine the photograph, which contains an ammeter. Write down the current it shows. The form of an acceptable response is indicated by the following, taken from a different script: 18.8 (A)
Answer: 12.5 (A)
